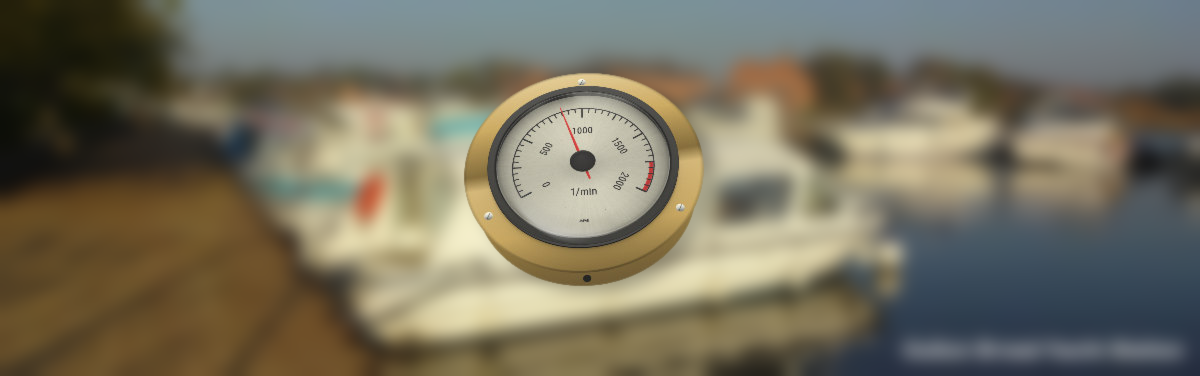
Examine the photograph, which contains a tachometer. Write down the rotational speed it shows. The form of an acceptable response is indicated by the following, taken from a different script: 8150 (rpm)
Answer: 850 (rpm)
